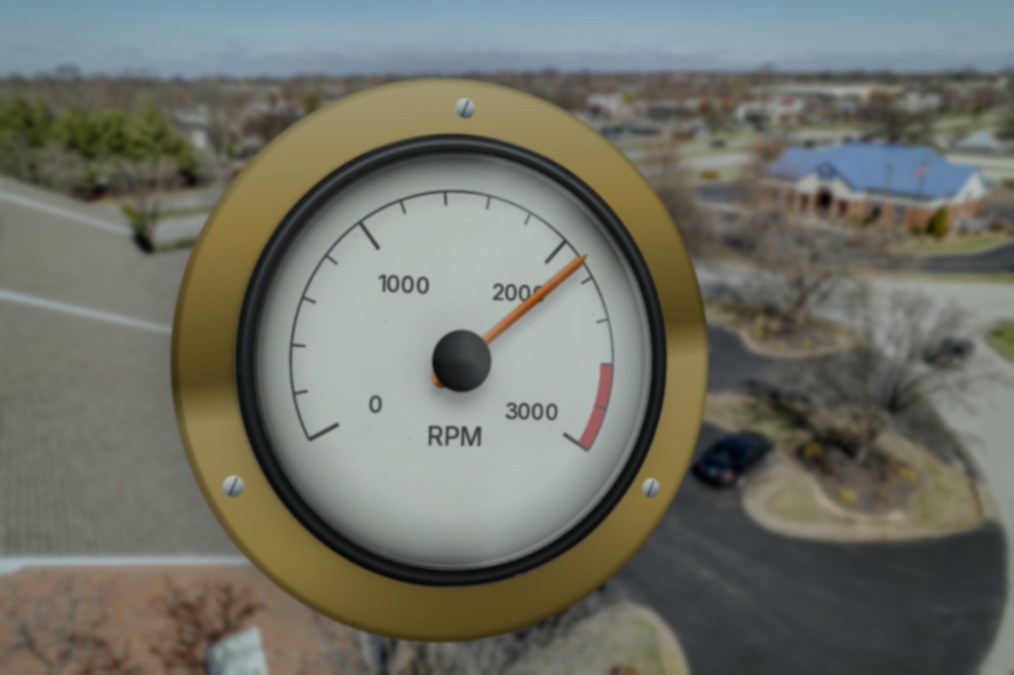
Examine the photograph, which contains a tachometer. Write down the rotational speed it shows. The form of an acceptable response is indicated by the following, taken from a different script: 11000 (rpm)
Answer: 2100 (rpm)
